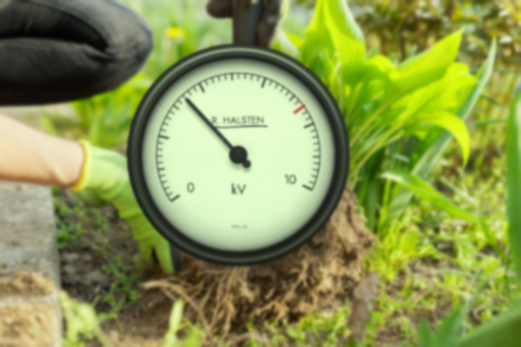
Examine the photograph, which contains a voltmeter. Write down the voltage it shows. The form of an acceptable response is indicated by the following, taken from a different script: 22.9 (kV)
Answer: 3.4 (kV)
